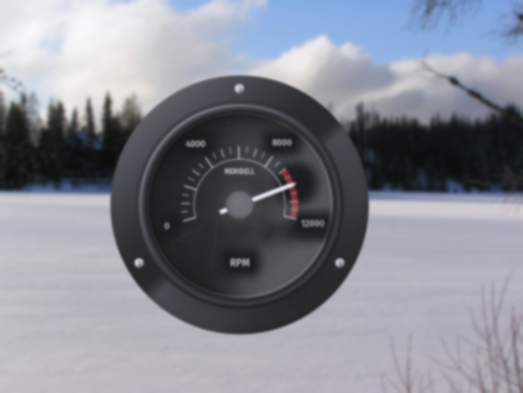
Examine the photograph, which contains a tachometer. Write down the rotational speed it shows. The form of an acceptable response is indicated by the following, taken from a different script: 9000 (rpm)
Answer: 10000 (rpm)
